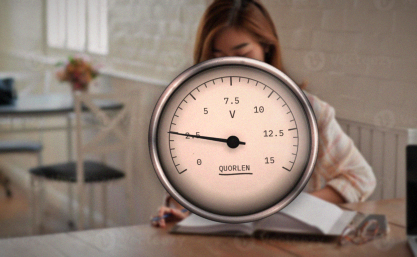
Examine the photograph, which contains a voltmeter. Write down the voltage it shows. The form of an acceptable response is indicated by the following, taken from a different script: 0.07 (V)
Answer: 2.5 (V)
